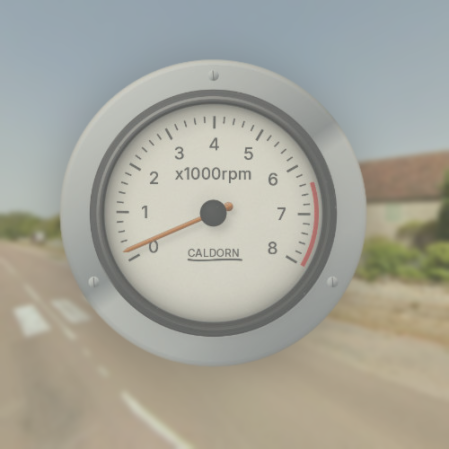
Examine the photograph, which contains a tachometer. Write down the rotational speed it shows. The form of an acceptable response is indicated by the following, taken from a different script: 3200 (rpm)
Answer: 200 (rpm)
